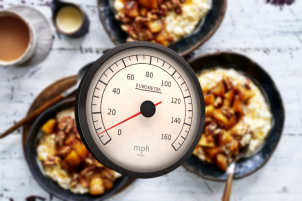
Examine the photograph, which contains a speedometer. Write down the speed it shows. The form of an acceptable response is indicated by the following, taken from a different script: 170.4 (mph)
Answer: 7.5 (mph)
